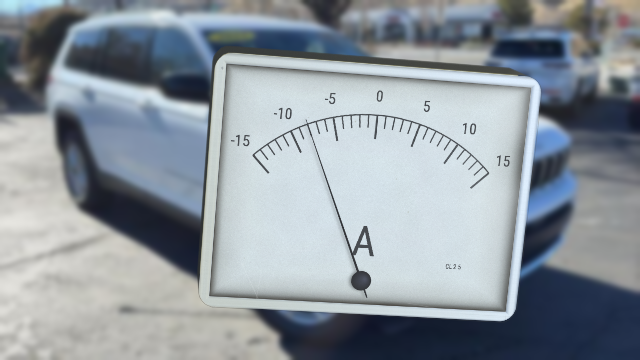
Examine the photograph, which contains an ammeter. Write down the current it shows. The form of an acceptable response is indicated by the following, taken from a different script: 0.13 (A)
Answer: -8 (A)
